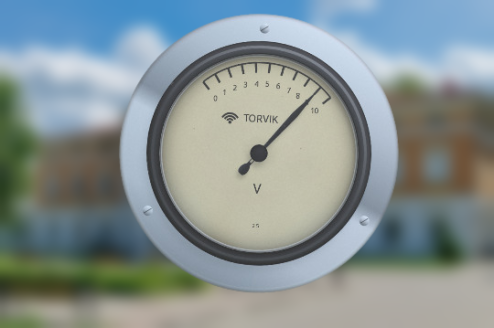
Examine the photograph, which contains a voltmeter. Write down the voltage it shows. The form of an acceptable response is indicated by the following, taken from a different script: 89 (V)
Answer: 9 (V)
